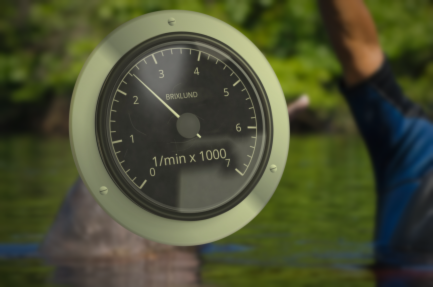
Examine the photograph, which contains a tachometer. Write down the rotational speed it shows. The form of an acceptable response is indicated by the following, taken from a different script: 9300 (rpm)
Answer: 2400 (rpm)
